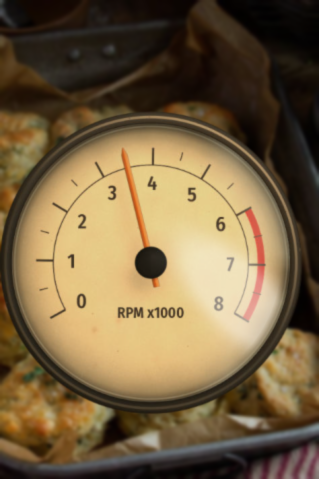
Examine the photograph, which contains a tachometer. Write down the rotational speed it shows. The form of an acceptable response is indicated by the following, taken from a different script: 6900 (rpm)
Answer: 3500 (rpm)
